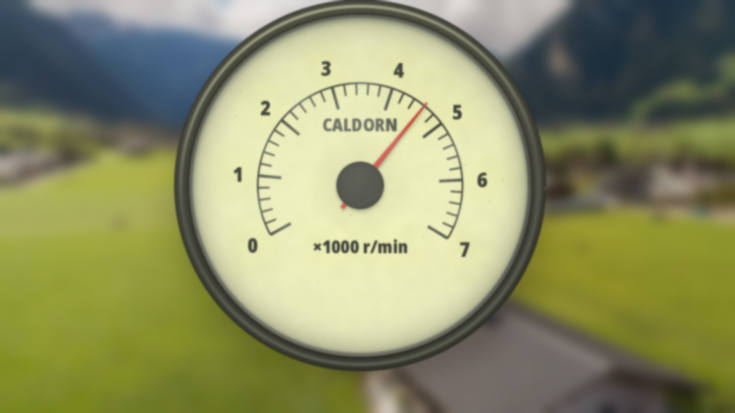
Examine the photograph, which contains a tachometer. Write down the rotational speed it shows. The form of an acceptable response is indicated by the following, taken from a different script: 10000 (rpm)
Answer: 4600 (rpm)
